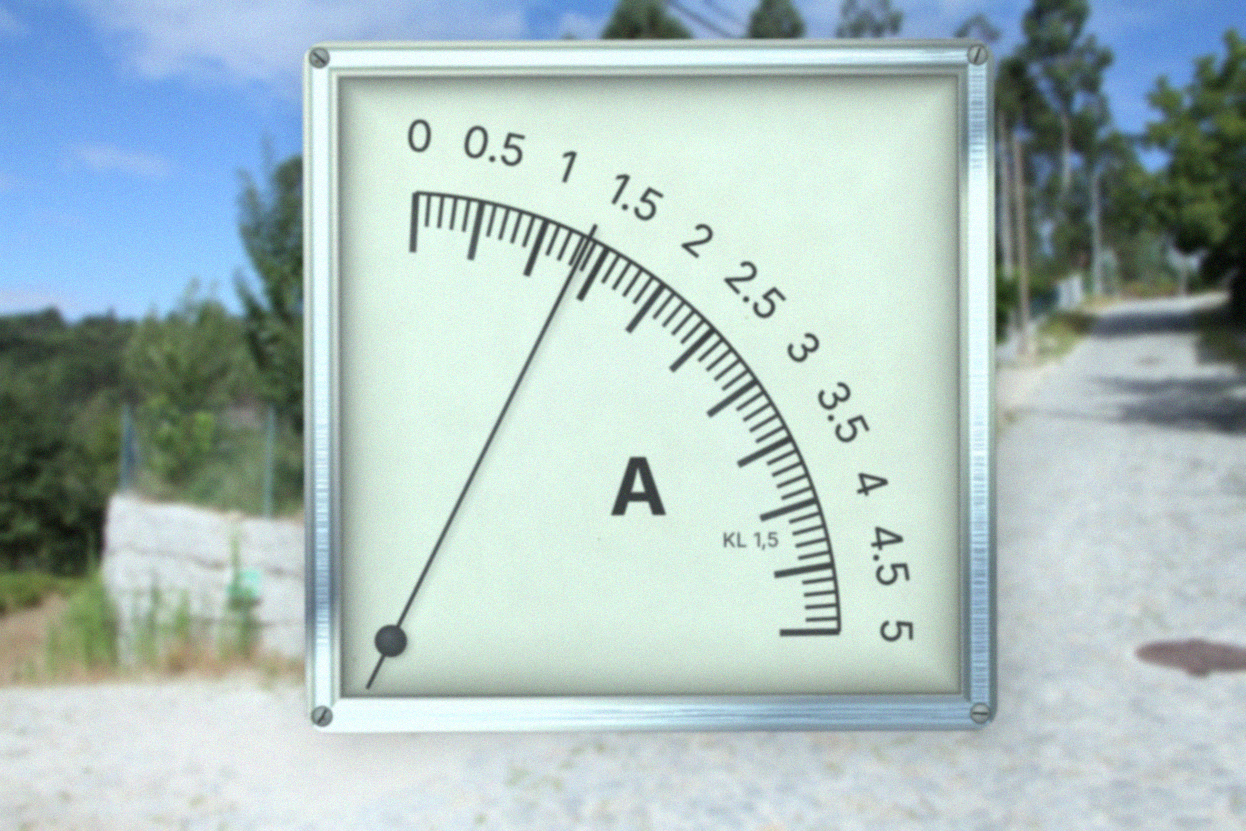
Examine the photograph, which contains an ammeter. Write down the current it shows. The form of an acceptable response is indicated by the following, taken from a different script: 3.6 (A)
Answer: 1.35 (A)
